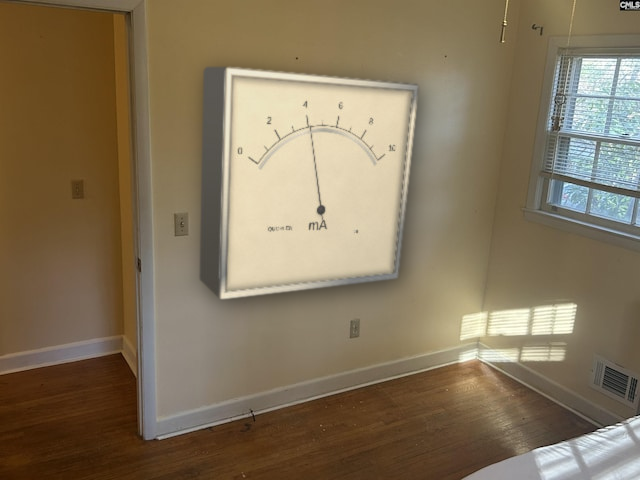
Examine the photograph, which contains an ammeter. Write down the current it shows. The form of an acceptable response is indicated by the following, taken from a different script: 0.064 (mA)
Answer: 4 (mA)
